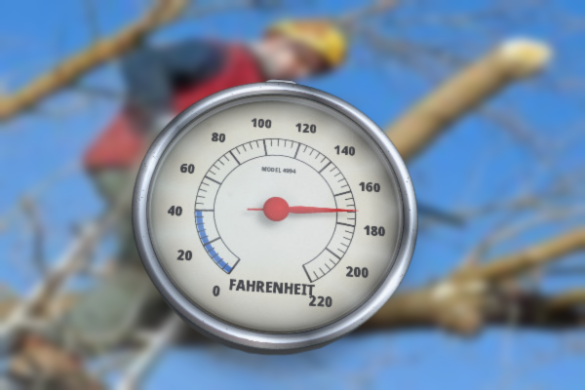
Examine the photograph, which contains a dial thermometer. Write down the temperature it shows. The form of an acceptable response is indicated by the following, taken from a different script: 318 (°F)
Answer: 172 (°F)
